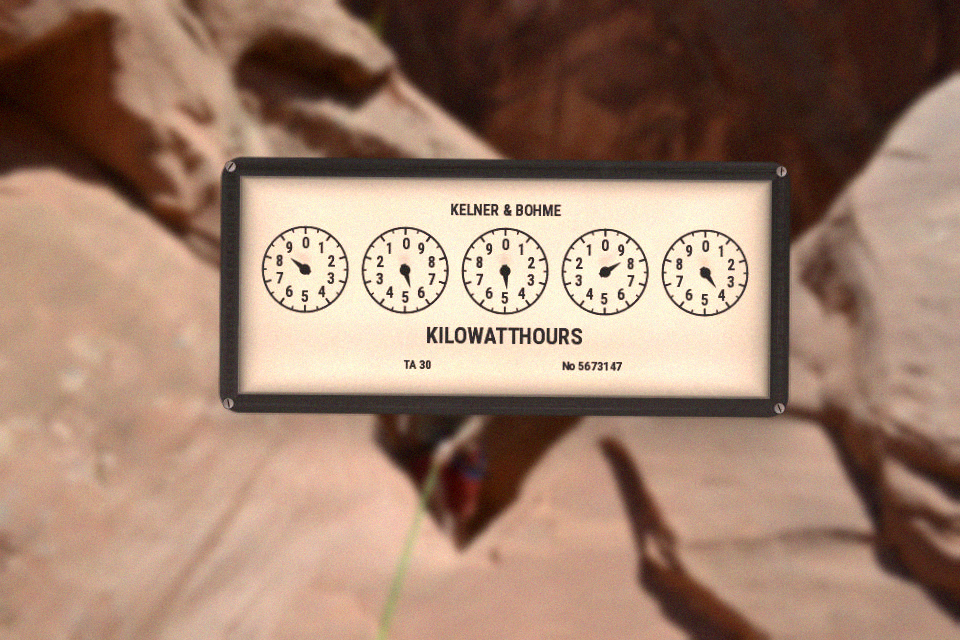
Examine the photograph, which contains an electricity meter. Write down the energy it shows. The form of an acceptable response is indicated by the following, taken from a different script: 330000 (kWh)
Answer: 85484 (kWh)
